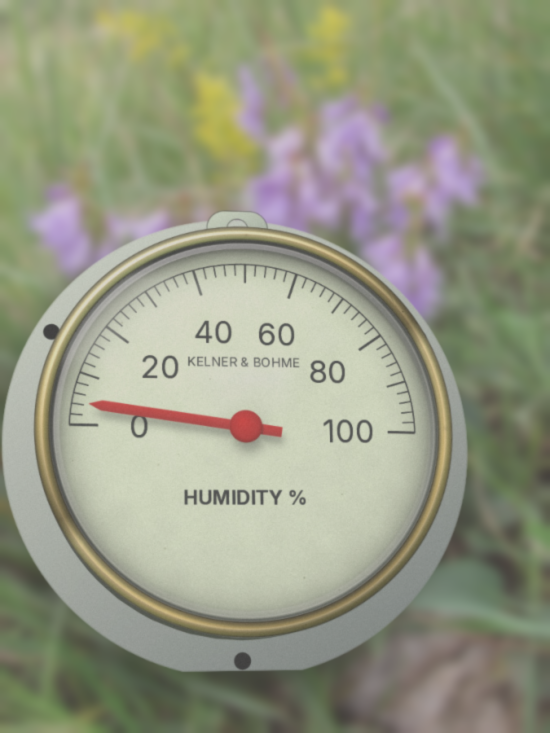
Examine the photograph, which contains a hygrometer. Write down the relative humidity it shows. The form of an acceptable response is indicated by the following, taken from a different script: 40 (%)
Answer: 4 (%)
